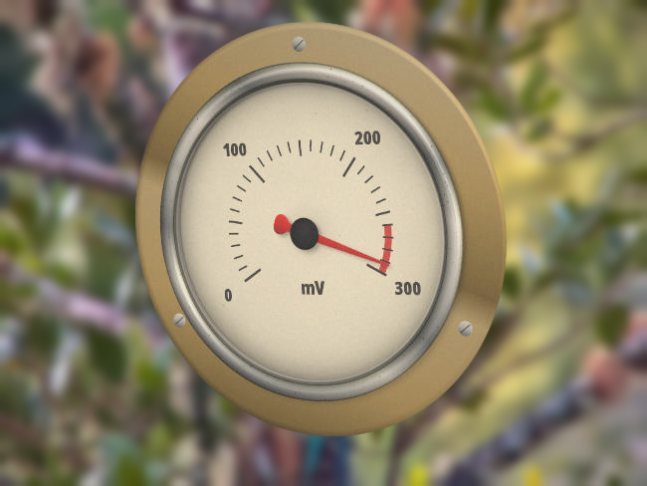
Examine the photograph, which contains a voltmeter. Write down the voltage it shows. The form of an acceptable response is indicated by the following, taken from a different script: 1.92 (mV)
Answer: 290 (mV)
